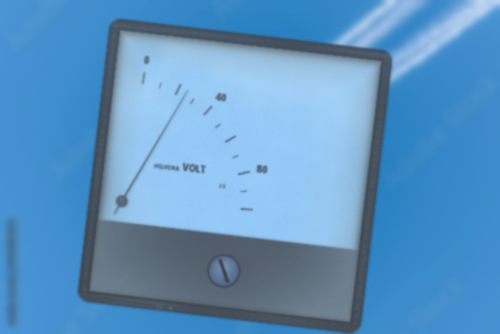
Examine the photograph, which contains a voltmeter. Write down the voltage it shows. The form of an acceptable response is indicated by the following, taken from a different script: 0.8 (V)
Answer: 25 (V)
